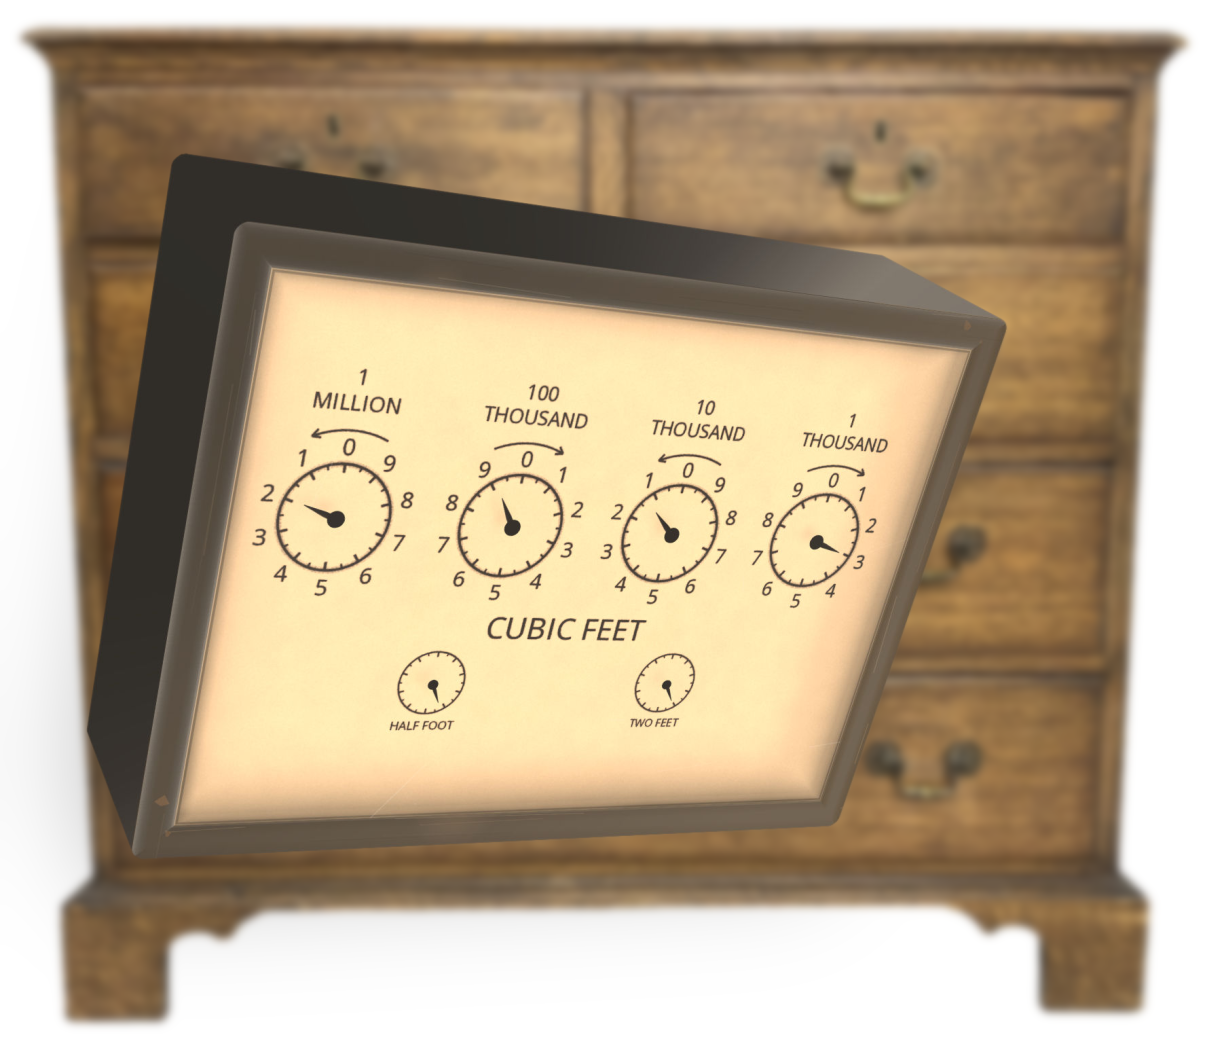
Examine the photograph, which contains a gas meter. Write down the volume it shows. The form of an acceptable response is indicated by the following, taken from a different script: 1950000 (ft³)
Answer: 191300 (ft³)
